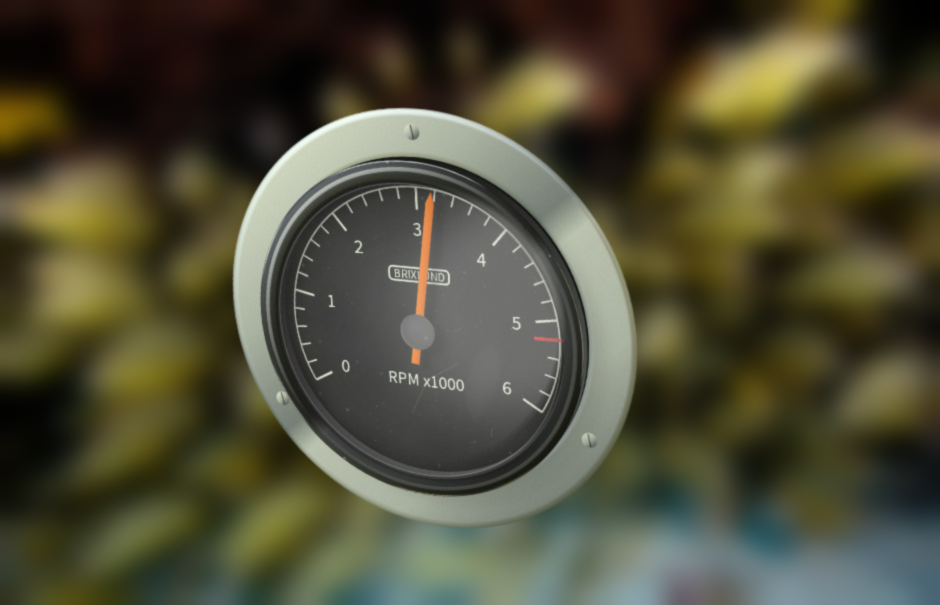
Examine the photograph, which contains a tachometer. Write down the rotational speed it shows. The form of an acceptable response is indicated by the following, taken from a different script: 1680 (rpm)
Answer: 3200 (rpm)
